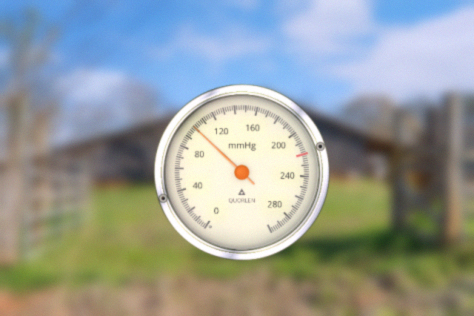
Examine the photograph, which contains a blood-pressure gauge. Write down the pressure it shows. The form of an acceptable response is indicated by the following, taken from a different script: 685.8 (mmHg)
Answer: 100 (mmHg)
